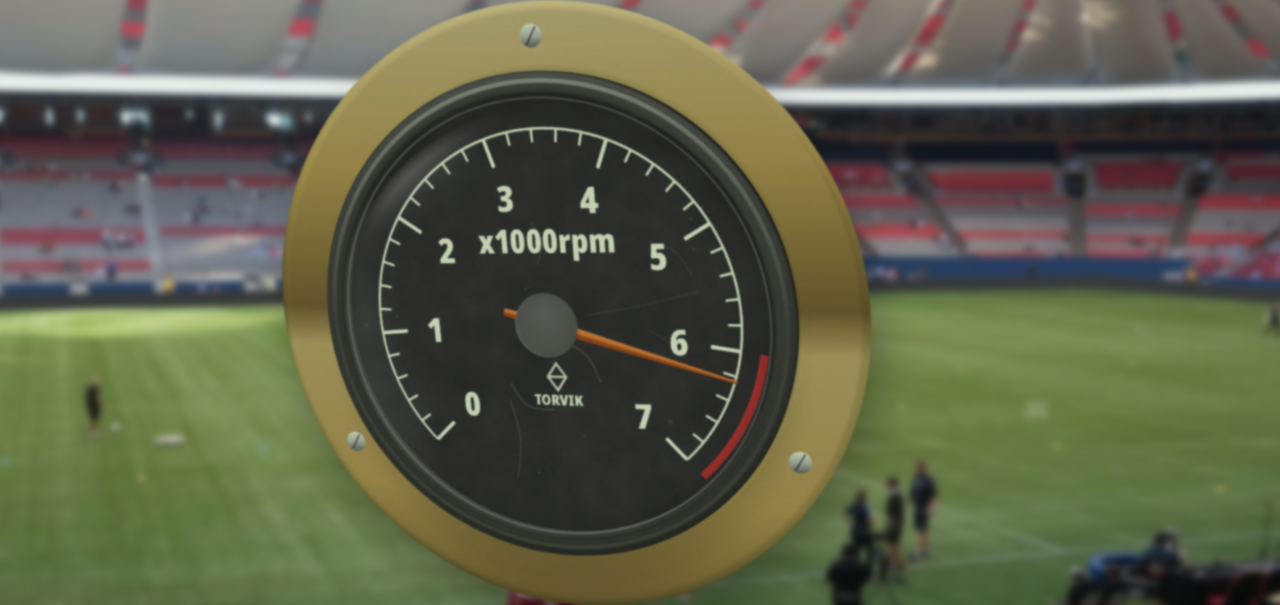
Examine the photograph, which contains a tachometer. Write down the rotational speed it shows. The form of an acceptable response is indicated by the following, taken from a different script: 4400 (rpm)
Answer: 6200 (rpm)
